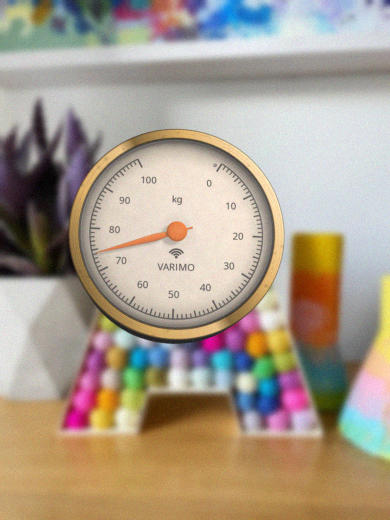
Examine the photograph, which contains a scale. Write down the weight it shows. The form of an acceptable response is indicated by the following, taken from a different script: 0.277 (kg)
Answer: 74 (kg)
